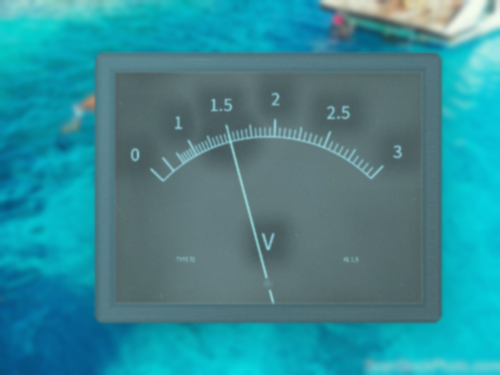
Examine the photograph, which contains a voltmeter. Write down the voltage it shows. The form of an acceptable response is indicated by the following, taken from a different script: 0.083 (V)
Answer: 1.5 (V)
